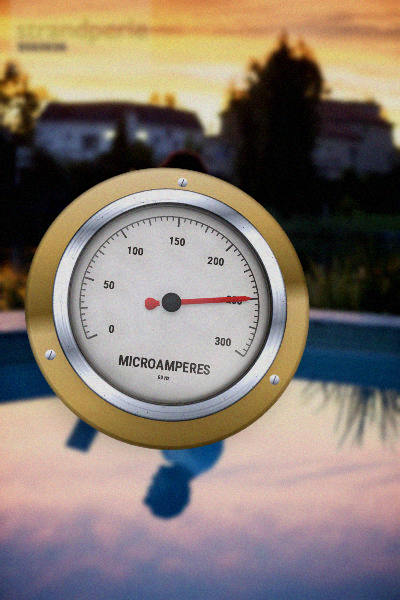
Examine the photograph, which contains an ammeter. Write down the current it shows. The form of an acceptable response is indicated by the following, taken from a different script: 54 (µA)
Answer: 250 (µA)
